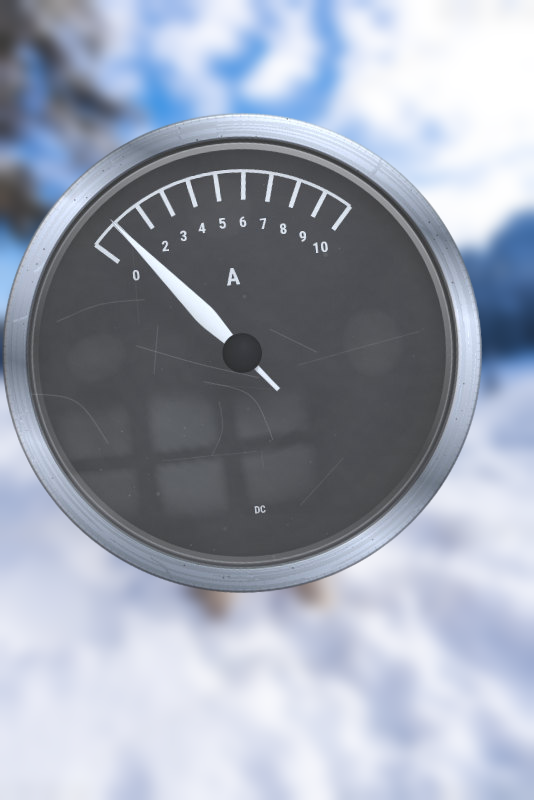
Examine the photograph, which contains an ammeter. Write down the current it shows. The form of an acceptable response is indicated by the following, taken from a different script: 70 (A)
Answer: 1 (A)
